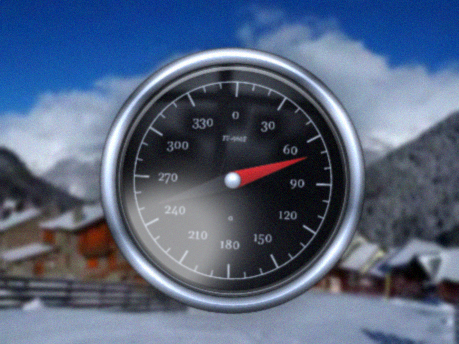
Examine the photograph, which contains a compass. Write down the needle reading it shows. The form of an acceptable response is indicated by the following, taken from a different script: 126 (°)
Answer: 70 (°)
